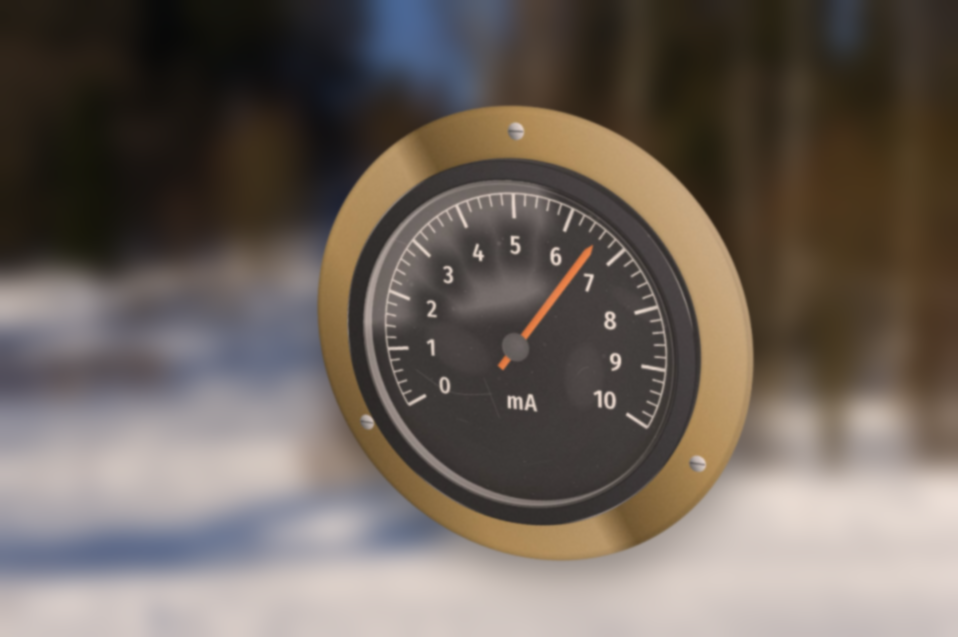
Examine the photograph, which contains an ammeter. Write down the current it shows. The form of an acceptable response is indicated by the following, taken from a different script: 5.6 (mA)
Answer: 6.6 (mA)
